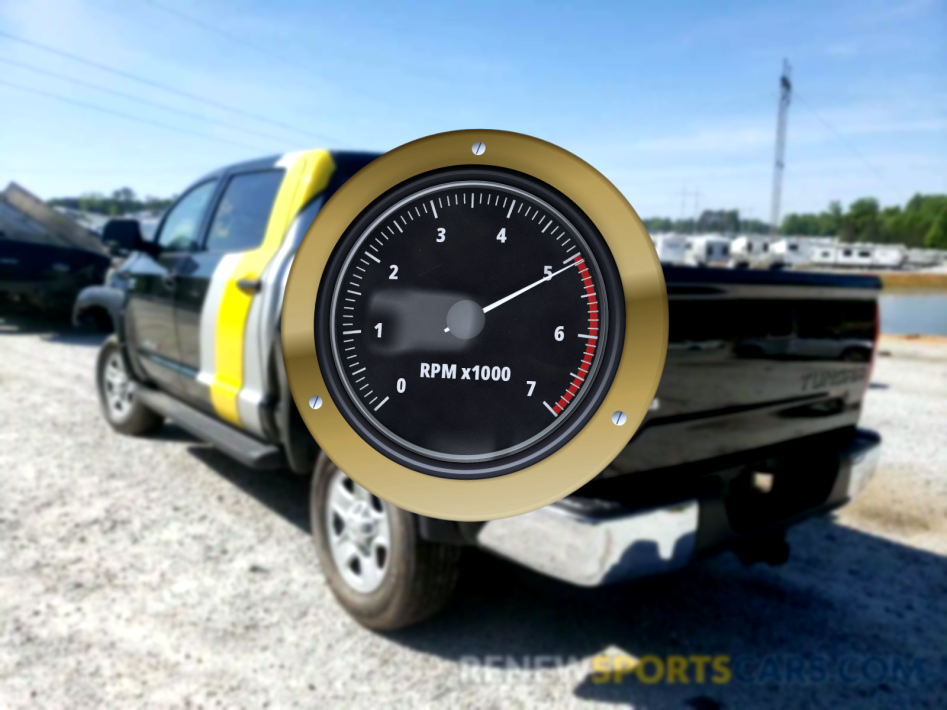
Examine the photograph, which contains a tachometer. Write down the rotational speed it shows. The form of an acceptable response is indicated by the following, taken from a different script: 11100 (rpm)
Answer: 5100 (rpm)
